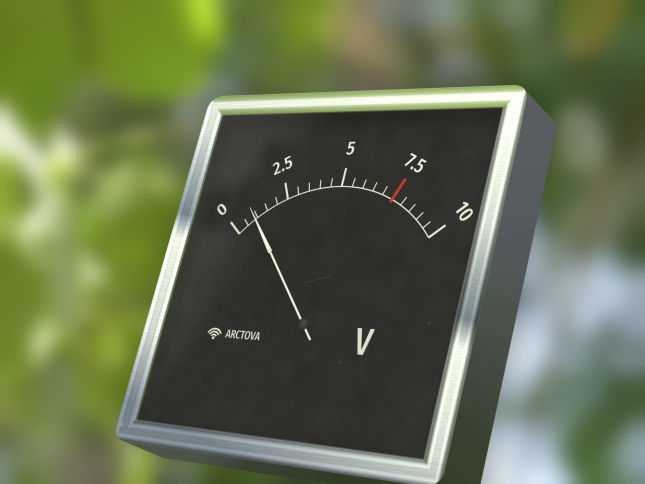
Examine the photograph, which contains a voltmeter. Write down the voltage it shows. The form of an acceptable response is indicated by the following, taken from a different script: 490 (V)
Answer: 1 (V)
